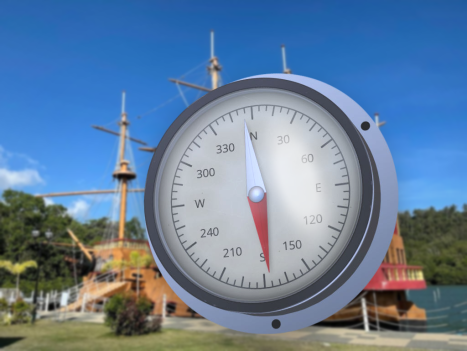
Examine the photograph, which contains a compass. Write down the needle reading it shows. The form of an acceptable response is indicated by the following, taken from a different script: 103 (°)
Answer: 175 (°)
